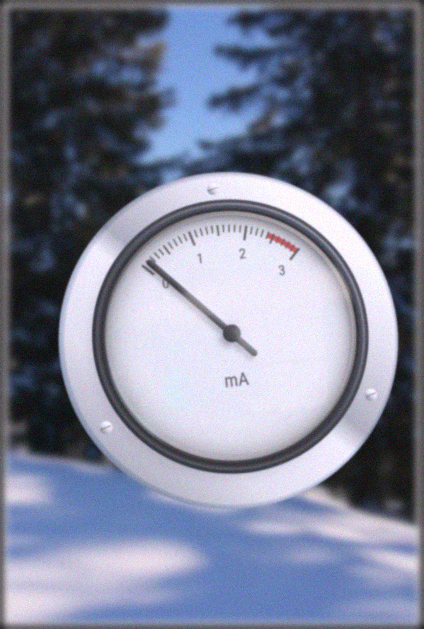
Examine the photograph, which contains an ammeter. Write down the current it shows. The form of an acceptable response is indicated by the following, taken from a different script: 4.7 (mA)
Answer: 0.1 (mA)
